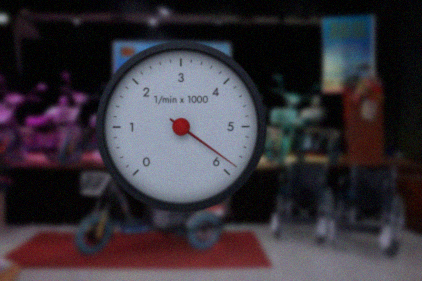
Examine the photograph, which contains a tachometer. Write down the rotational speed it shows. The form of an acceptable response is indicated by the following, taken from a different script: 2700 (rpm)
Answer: 5800 (rpm)
